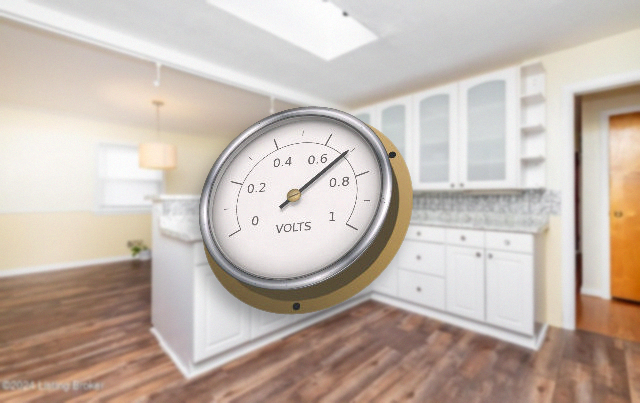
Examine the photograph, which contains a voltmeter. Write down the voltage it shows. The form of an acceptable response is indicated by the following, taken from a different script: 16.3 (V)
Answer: 0.7 (V)
